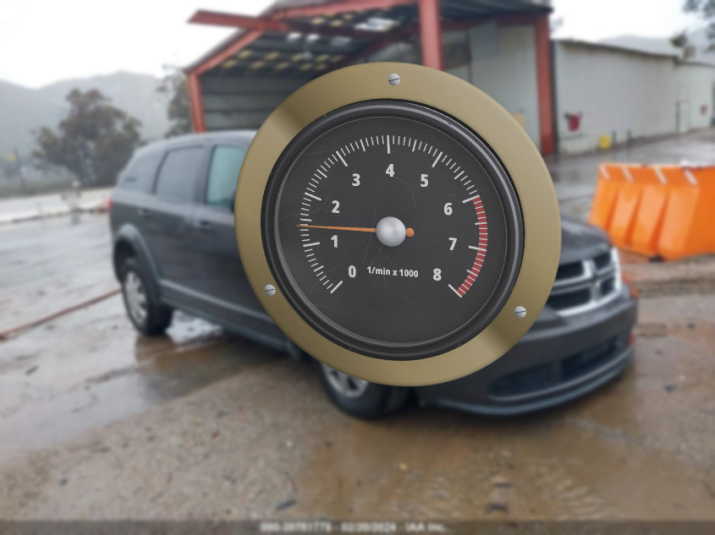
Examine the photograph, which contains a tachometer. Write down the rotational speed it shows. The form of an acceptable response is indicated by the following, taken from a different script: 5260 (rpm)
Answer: 1400 (rpm)
